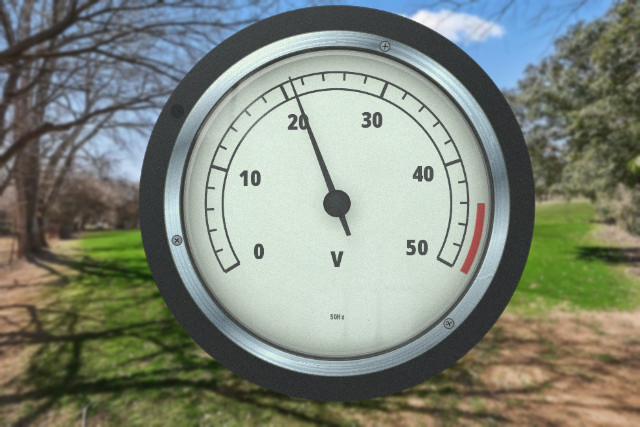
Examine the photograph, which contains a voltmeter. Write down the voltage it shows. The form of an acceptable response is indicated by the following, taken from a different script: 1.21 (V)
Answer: 21 (V)
